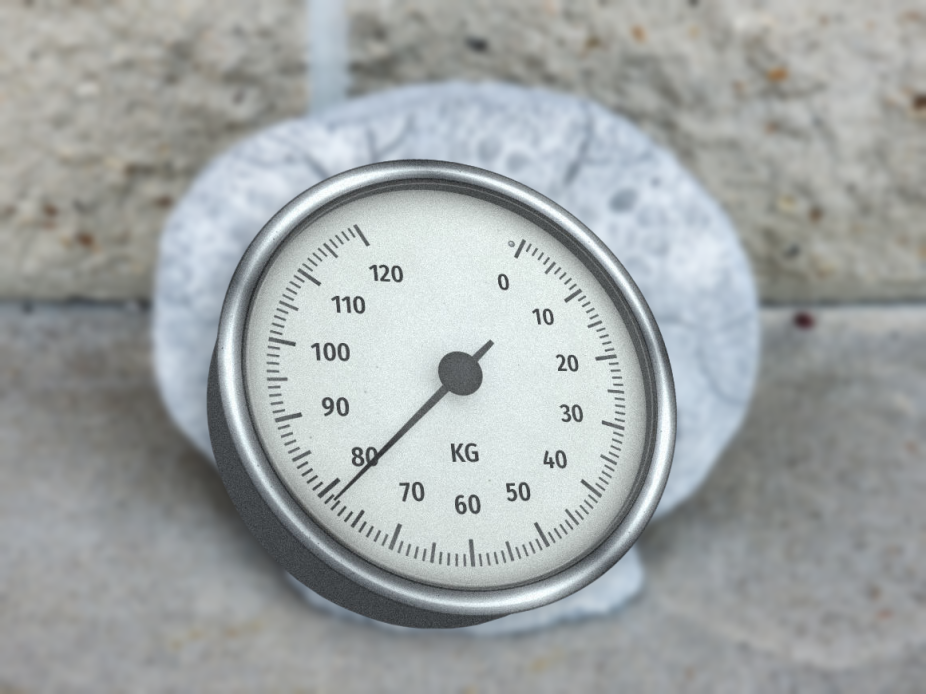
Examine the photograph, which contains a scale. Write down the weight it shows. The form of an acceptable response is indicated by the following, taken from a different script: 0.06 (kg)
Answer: 78.5 (kg)
